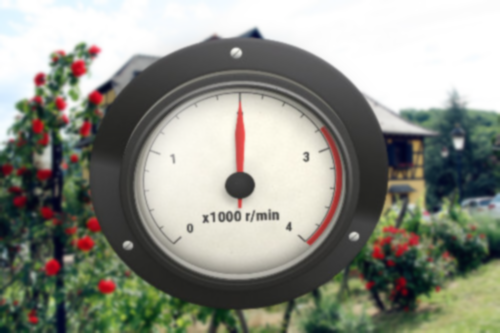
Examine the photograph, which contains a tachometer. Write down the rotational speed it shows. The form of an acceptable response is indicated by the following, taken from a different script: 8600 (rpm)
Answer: 2000 (rpm)
